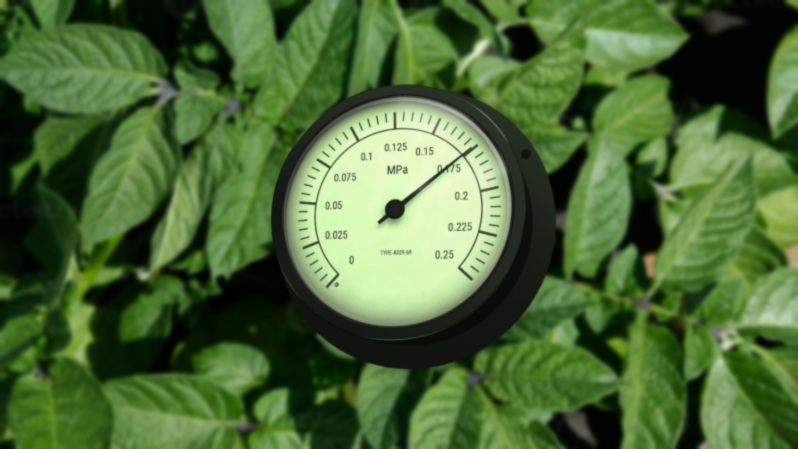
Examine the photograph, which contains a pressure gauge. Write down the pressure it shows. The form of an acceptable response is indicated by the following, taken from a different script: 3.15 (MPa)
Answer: 0.175 (MPa)
